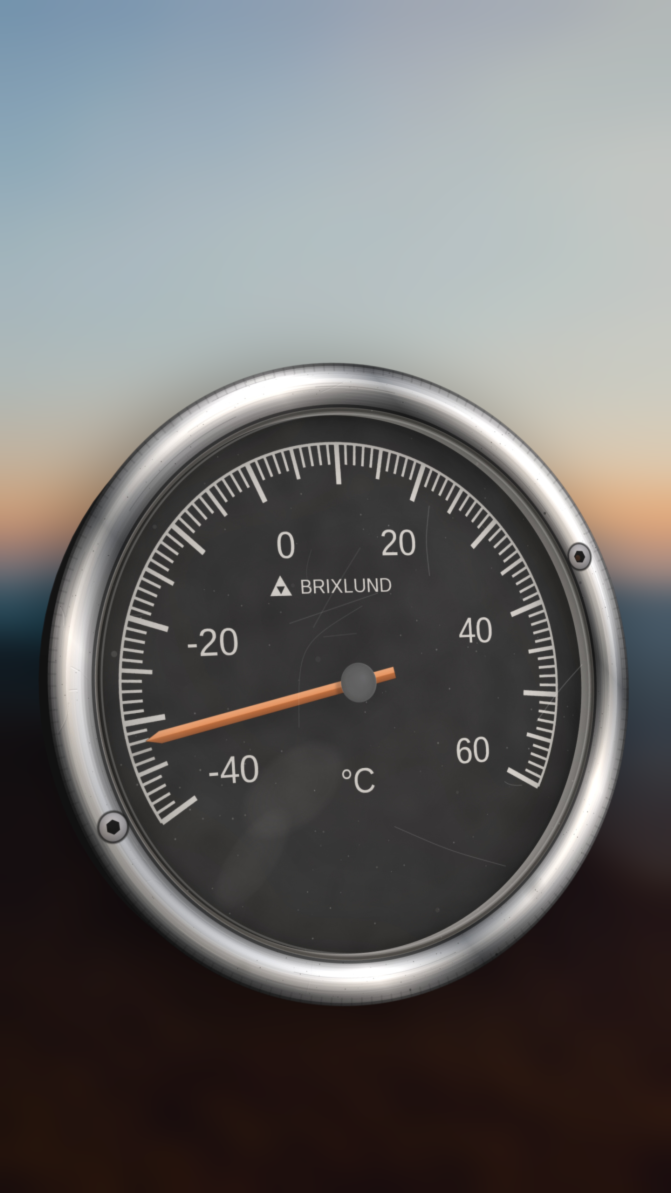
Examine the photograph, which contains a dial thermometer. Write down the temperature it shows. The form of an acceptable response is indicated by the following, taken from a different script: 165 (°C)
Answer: -32 (°C)
